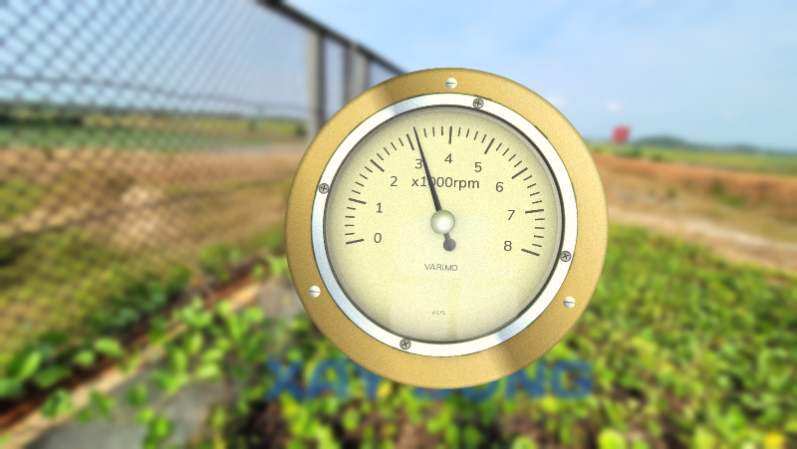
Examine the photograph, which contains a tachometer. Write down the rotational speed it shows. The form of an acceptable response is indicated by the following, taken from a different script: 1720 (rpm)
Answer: 3200 (rpm)
